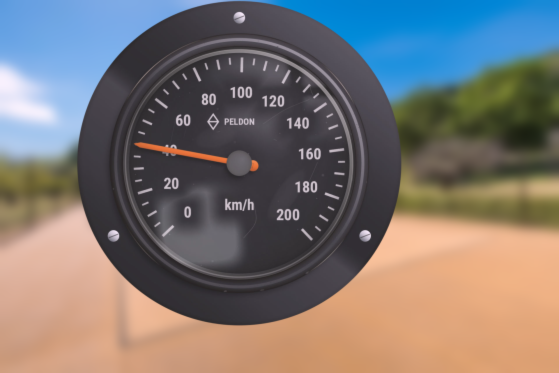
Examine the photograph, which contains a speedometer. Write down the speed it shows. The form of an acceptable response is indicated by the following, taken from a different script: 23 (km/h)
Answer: 40 (km/h)
